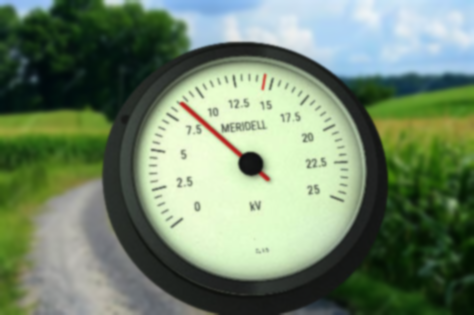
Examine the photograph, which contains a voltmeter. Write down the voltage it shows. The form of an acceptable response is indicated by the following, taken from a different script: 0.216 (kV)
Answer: 8.5 (kV)
